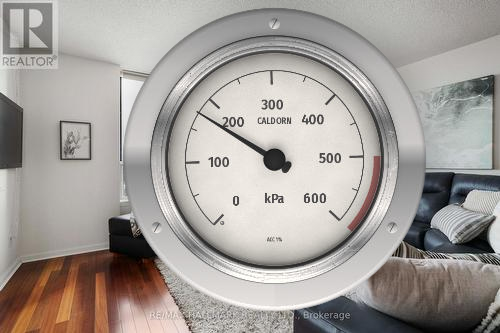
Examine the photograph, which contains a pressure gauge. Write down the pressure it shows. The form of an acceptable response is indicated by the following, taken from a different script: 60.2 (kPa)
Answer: 175 (kPa)
